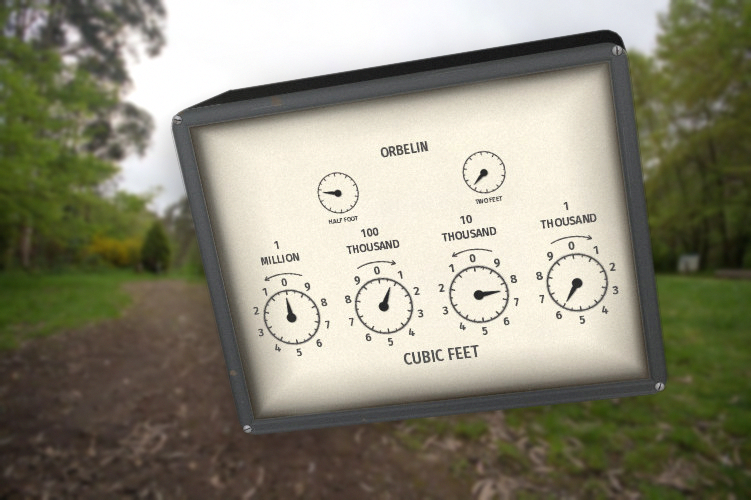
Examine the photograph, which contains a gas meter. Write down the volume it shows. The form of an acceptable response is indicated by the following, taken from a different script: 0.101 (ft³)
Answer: 7600 (ft³)
